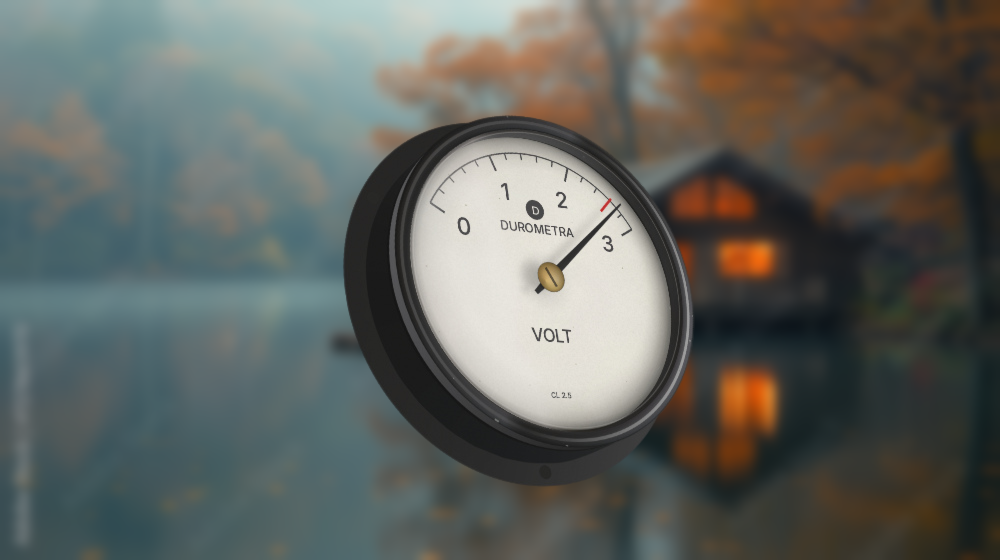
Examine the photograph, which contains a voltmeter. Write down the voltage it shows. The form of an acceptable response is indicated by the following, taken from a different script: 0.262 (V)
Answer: 2.7 (V)
